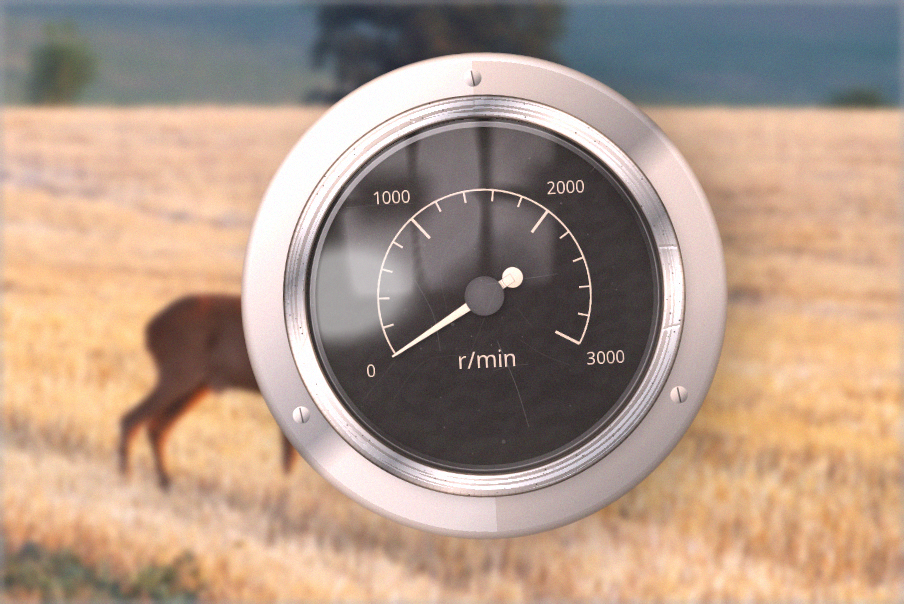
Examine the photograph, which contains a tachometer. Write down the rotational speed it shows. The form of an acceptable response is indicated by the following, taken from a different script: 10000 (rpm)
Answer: 0 (rpm)
